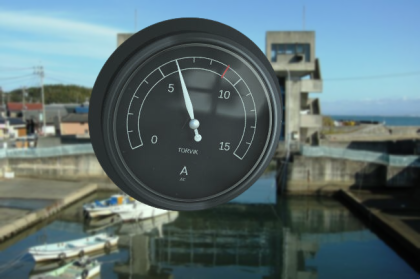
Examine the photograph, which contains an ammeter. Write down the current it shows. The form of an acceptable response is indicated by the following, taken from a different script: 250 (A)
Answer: 6 (A)
